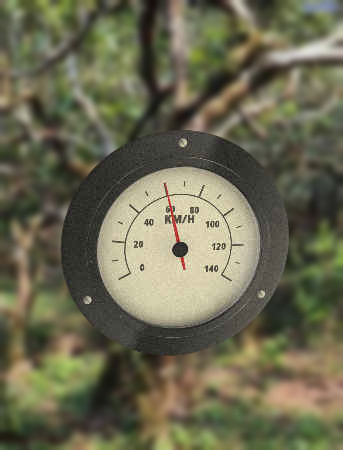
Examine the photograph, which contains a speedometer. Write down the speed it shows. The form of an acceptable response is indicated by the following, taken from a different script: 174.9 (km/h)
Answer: 60 (km/h)
